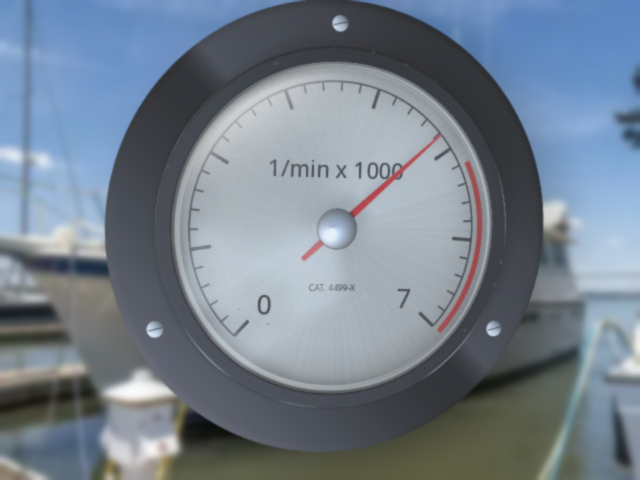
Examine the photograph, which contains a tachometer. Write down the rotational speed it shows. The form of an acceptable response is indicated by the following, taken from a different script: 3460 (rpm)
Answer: 4800 (rpm)
